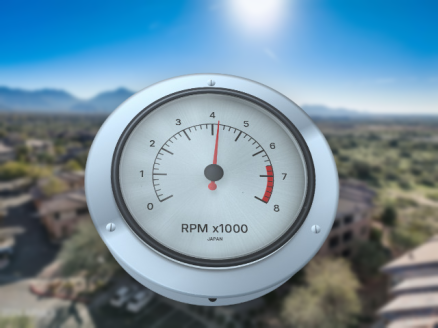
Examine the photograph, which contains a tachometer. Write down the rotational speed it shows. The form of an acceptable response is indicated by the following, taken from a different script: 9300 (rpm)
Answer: 4200 (rpm)
